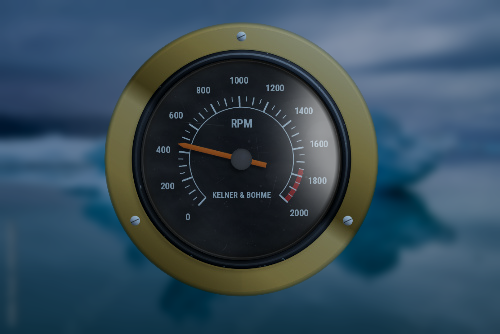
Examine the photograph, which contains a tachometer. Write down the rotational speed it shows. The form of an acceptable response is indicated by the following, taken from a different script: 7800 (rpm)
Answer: 450 (rpm)
